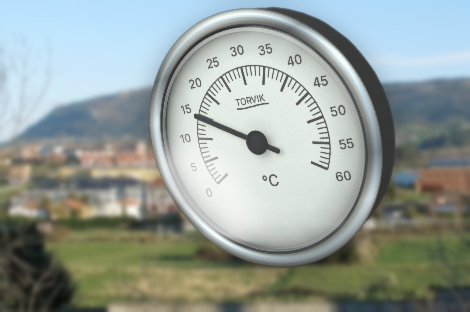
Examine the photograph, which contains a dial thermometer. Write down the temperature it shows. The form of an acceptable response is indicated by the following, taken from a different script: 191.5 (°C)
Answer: 15 (°C)
